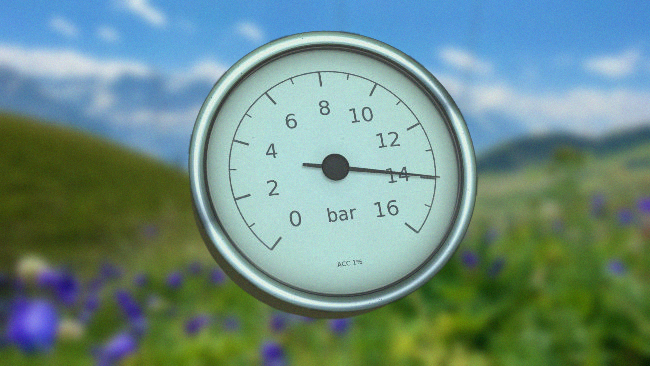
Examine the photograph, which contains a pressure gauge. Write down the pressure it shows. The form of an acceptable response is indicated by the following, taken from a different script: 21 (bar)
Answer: 14 (bar)
